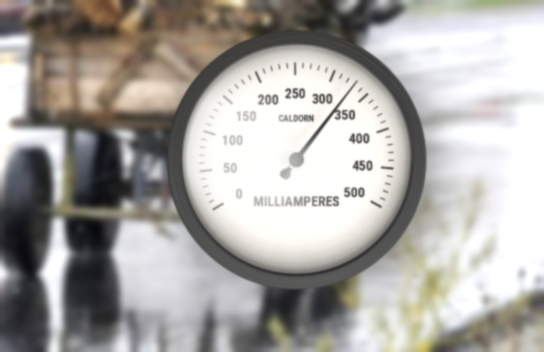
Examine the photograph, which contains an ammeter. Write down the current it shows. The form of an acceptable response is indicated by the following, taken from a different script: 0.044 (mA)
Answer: 330 (mA)
